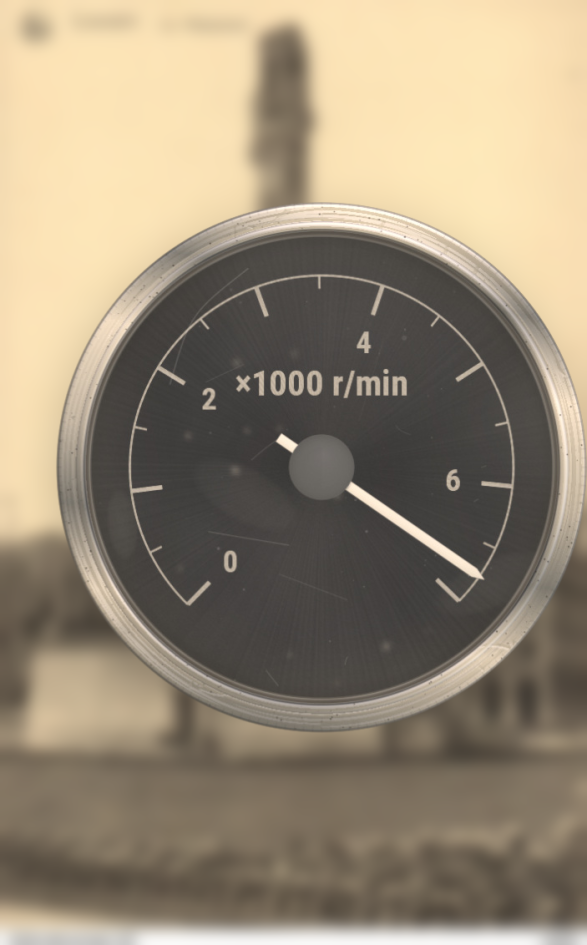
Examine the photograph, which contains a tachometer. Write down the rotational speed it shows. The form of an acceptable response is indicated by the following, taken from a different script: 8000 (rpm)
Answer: 6750 (rpm)
